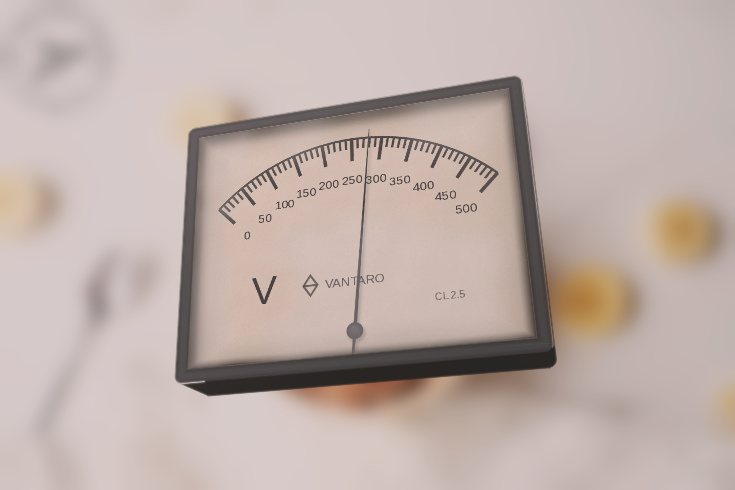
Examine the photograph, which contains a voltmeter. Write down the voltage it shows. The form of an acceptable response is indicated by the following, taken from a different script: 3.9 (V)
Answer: 280 (V)
